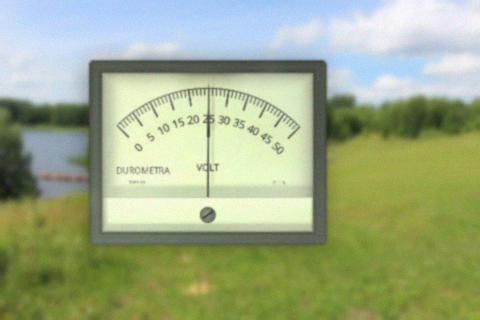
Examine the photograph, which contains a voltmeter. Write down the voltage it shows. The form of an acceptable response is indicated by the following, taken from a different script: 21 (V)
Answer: 25 (V)
